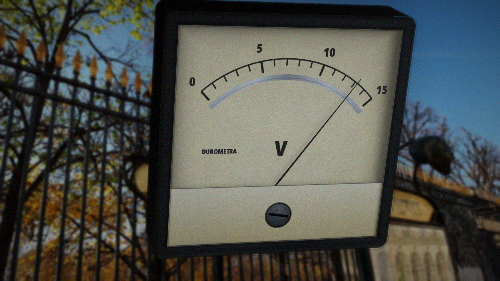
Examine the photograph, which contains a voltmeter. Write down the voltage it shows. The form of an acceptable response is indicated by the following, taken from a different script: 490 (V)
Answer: 13 (V)
